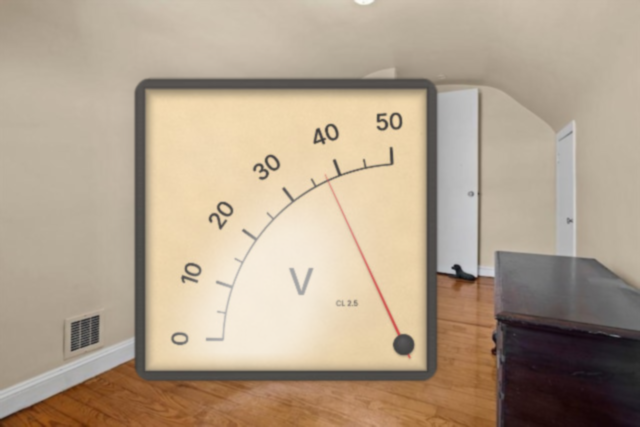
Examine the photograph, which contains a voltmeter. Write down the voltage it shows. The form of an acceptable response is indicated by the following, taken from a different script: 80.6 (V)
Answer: 37.5 (V)
